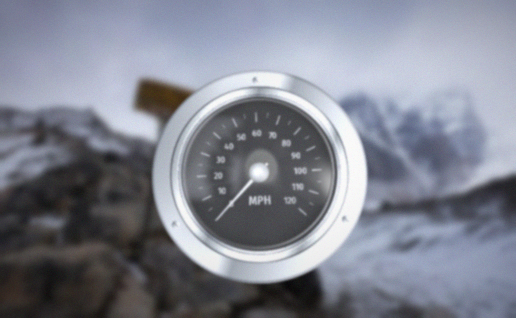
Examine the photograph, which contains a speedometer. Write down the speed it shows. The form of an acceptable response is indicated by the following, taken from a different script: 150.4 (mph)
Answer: 0 (mph)
